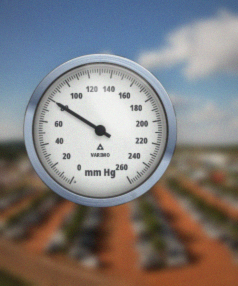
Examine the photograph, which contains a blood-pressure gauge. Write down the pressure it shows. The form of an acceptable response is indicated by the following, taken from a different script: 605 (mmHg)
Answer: 80 (mmHg)
